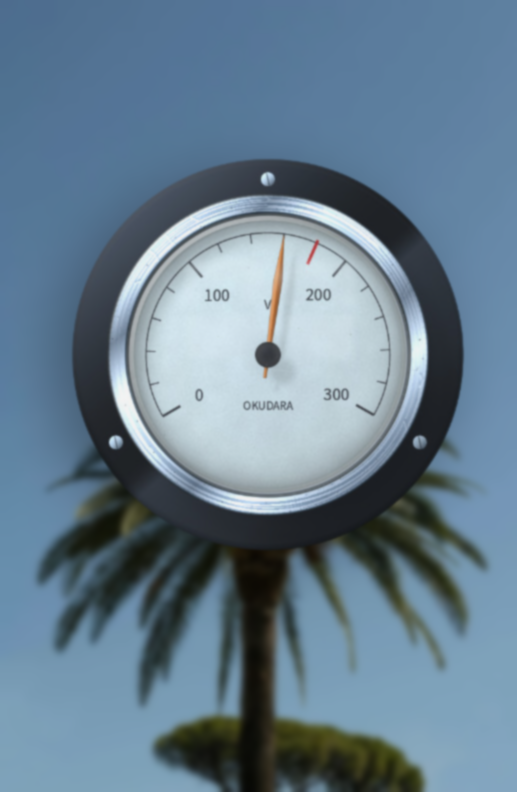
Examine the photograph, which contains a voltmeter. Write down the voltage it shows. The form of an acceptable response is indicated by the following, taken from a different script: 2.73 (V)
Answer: 160 (V)
